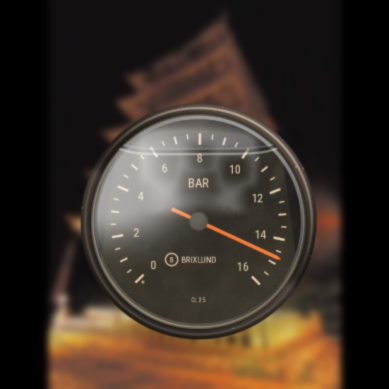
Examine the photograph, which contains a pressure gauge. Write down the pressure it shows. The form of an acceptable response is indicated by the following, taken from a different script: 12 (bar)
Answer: 14.75 (bar)
